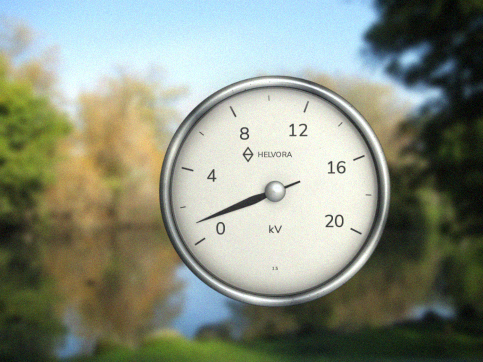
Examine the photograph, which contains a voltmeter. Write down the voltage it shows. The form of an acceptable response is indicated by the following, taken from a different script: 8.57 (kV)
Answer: 1 (kV)
